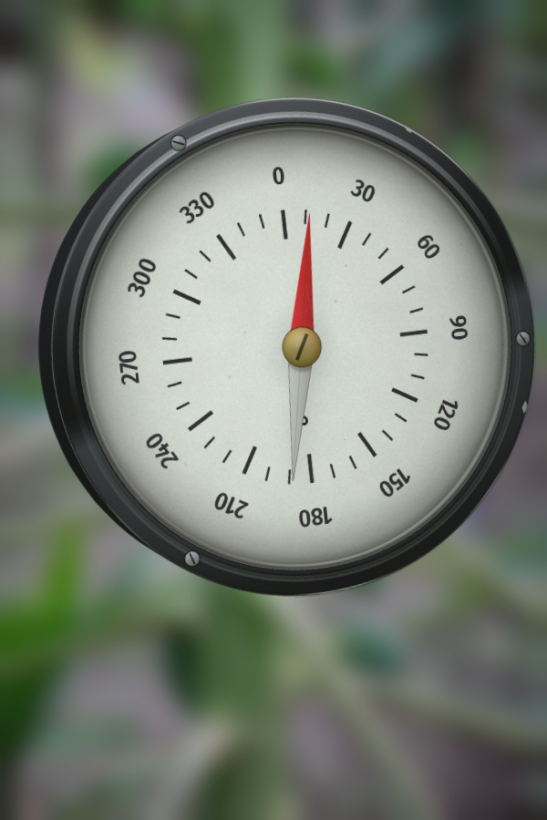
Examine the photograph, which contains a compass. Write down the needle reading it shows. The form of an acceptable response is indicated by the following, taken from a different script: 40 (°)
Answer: 10 (°)
